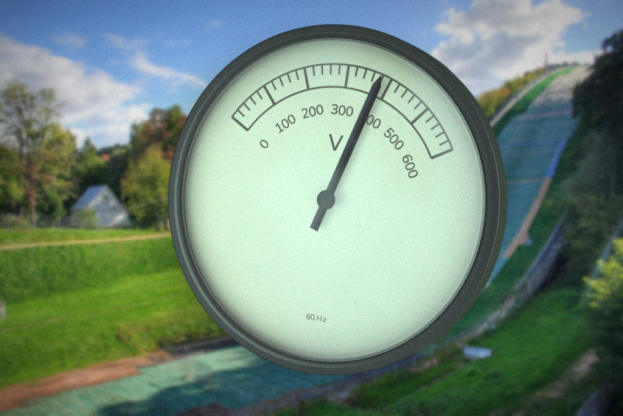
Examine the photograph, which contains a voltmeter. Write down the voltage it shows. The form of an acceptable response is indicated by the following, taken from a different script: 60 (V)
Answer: 380 (V)
